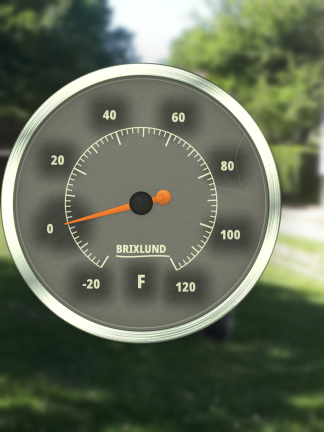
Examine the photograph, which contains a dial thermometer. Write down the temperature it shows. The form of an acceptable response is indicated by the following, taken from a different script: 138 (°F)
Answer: 0 (°F)
